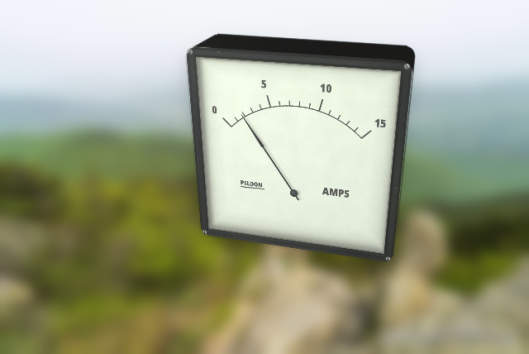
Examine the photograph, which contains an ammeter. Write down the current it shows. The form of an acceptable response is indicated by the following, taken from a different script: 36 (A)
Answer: 2 (A)
